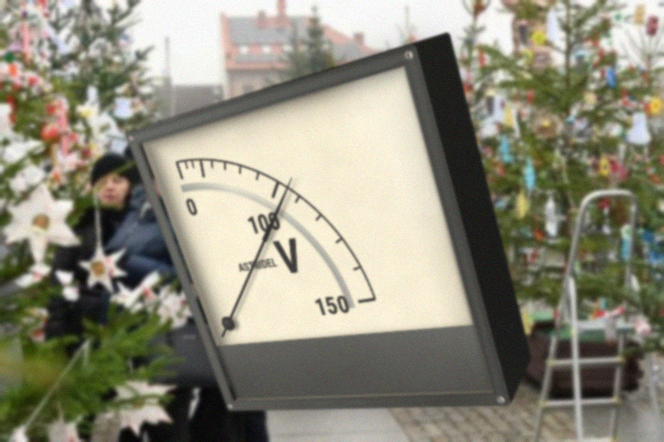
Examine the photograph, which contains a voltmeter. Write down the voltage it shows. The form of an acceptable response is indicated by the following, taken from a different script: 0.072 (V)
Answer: 105 (V)
